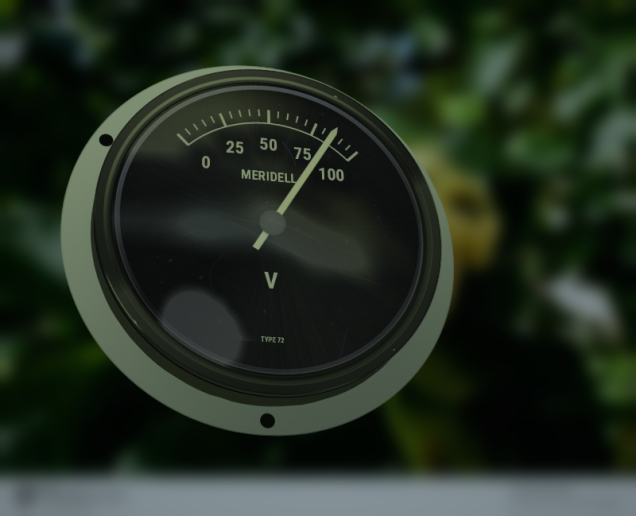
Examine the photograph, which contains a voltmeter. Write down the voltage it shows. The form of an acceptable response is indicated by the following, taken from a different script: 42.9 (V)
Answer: 85 (V)
